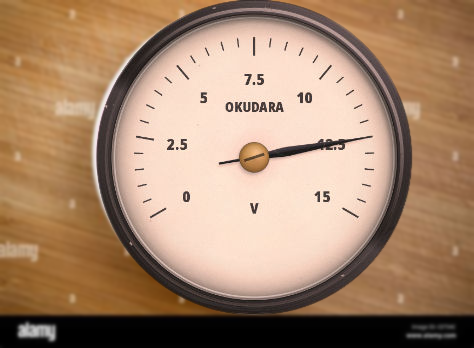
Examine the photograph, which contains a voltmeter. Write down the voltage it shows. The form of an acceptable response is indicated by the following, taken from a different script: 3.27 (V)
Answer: 12.5 (V)
